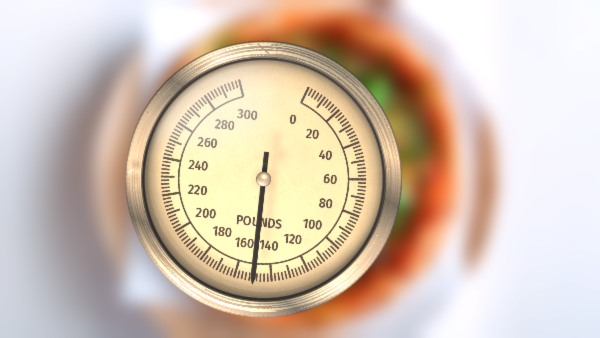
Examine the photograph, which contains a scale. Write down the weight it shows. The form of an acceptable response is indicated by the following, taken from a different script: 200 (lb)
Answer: 150 (lb)
